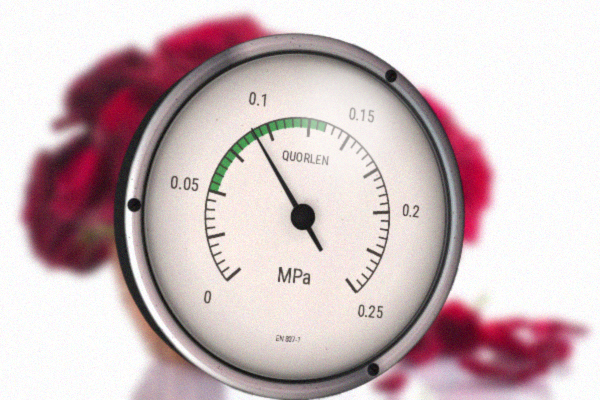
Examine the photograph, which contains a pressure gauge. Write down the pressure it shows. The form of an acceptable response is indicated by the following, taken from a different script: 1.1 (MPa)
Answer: 0.09 (MPa)
